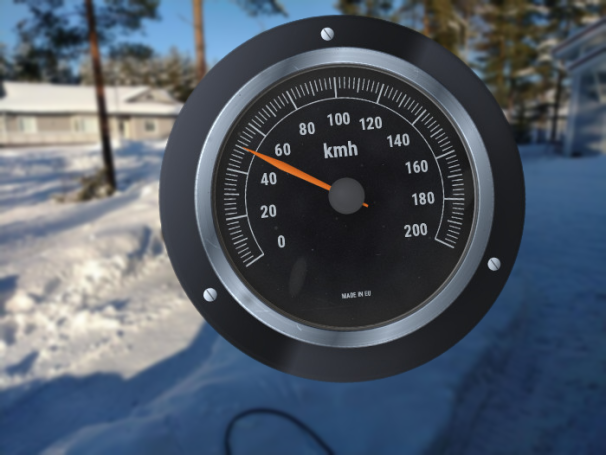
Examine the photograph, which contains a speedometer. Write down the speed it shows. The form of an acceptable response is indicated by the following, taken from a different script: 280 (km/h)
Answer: 50 (km/h)
